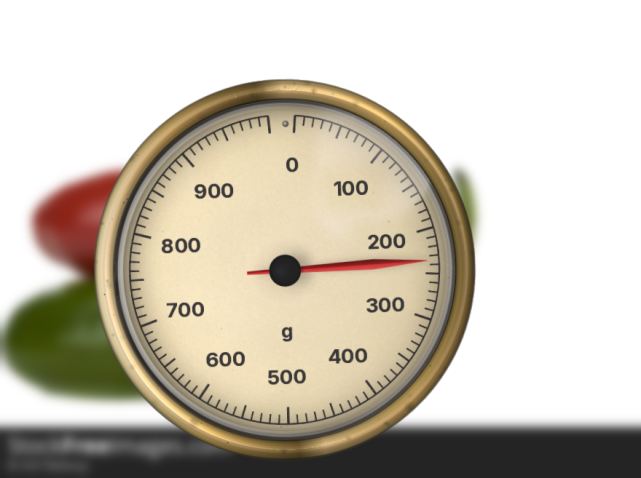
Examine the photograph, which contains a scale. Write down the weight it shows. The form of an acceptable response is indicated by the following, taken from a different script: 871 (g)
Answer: 235 (g)
